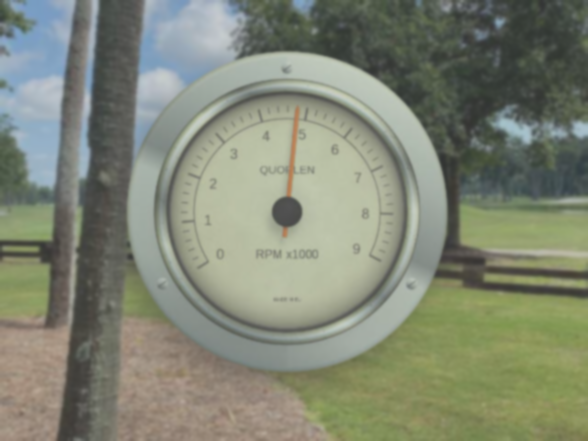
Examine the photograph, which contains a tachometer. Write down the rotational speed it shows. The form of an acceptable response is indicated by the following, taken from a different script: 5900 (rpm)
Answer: 4800 (rpm)
